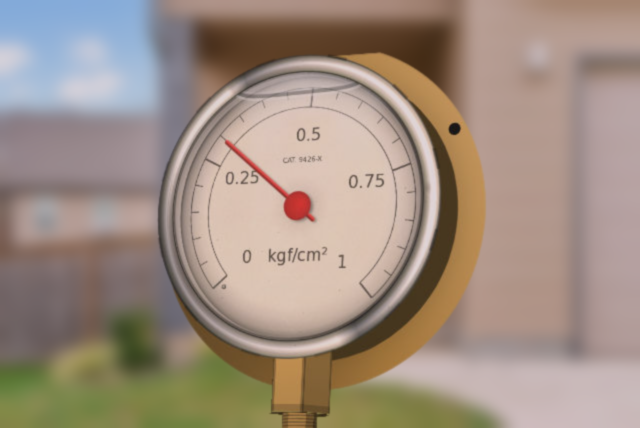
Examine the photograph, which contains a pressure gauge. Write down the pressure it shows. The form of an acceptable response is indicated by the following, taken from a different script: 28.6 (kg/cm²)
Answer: 0.3 (kg/cm²)
